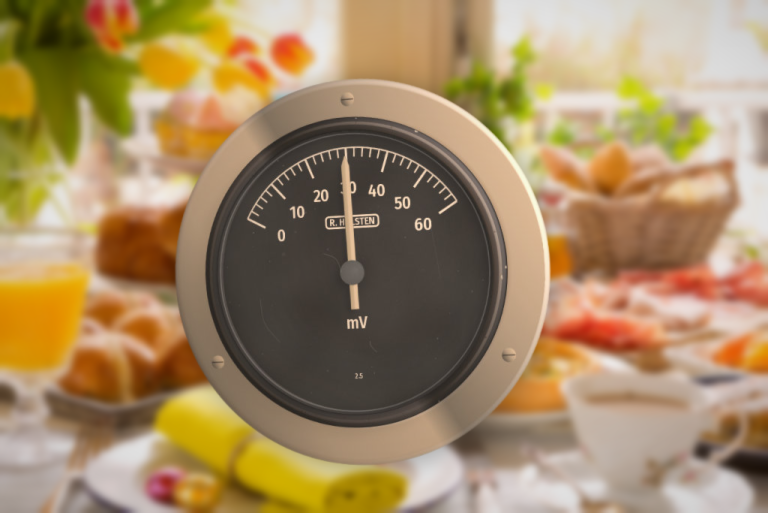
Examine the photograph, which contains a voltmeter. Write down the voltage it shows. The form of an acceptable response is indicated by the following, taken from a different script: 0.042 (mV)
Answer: 30 (mV)
